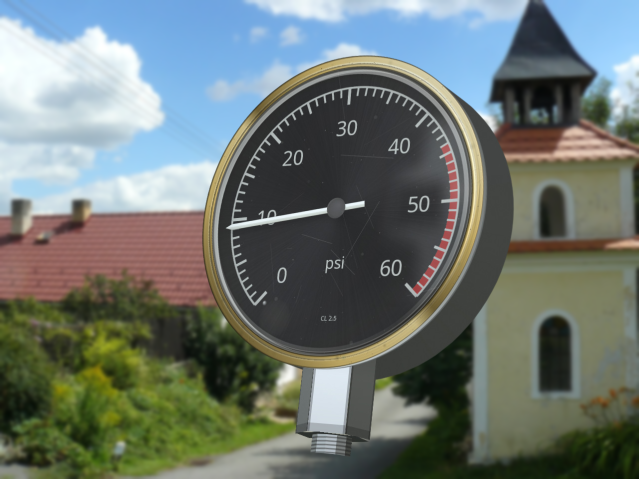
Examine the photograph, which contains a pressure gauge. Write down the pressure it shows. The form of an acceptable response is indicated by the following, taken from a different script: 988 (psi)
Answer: 9 (psi)
